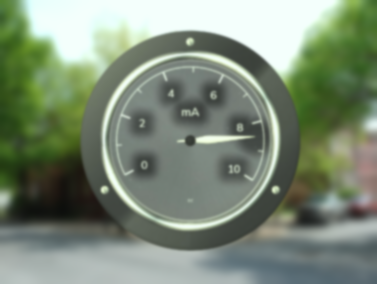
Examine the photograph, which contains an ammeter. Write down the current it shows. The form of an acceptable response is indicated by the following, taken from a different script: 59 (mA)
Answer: 8.5 (mA)
